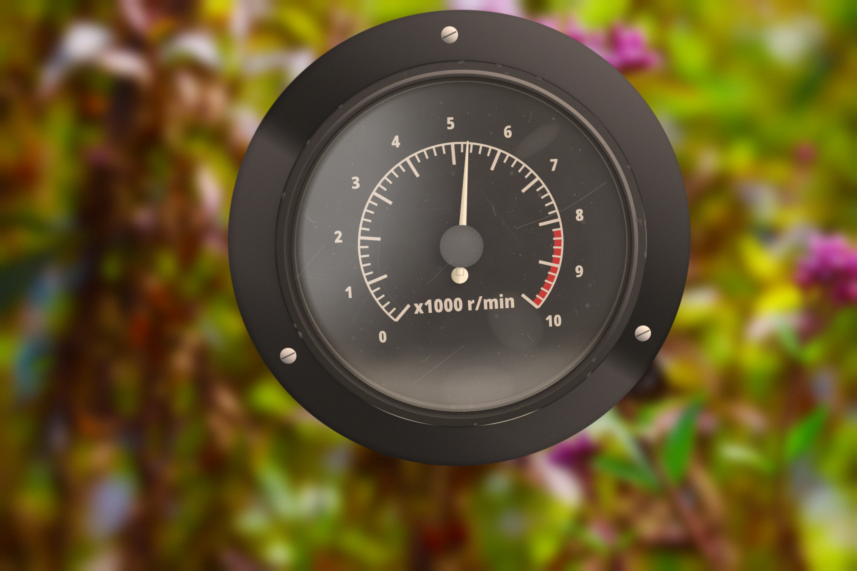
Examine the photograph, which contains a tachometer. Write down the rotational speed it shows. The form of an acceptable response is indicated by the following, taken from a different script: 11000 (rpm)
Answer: 5300 (rpm)
